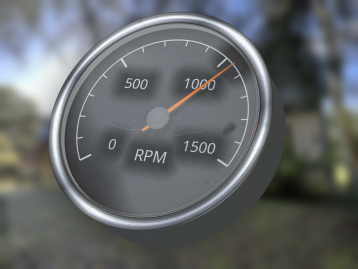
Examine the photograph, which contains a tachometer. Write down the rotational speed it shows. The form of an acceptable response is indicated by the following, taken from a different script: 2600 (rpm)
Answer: 1050 (rpm)
